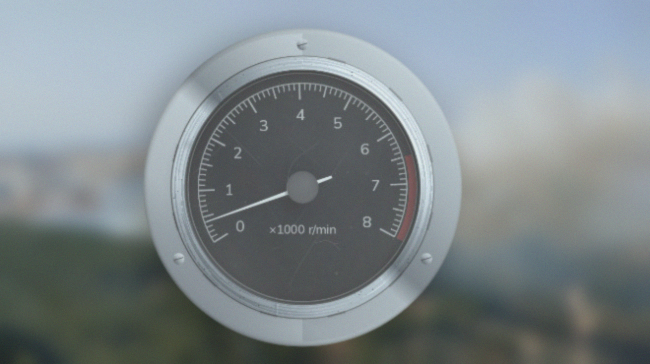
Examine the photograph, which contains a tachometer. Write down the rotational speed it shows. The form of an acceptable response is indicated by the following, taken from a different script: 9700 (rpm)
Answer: 400 (rpm)
